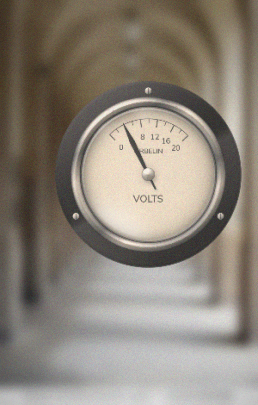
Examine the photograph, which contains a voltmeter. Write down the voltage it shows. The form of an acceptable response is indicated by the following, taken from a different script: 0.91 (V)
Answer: 4 (V)
